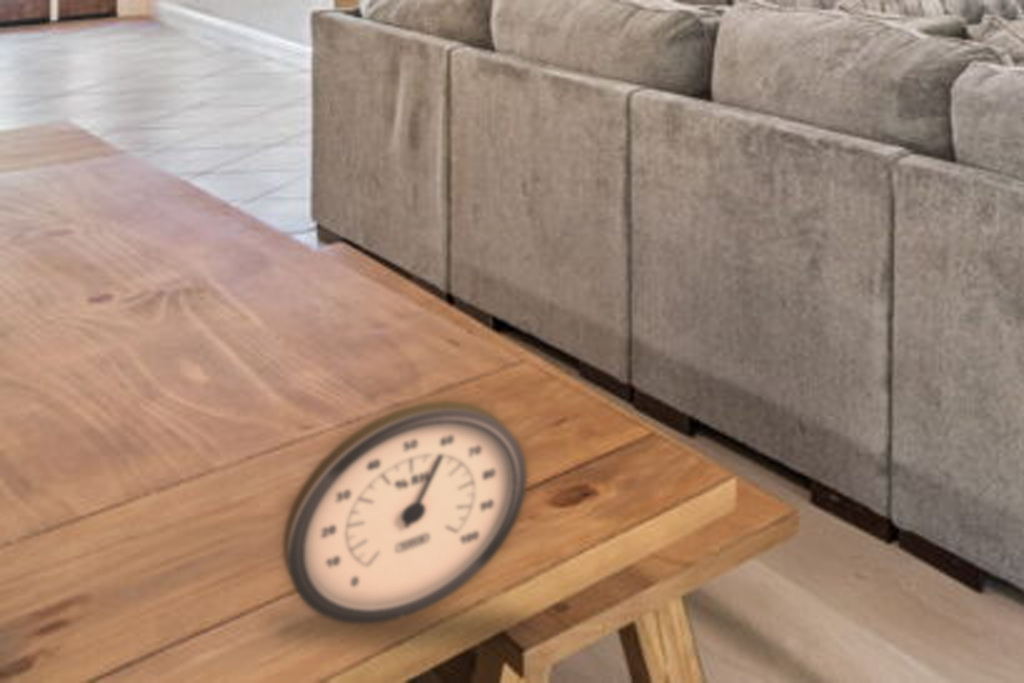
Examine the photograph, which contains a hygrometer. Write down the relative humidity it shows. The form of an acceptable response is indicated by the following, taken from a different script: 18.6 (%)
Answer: 60 (%)
